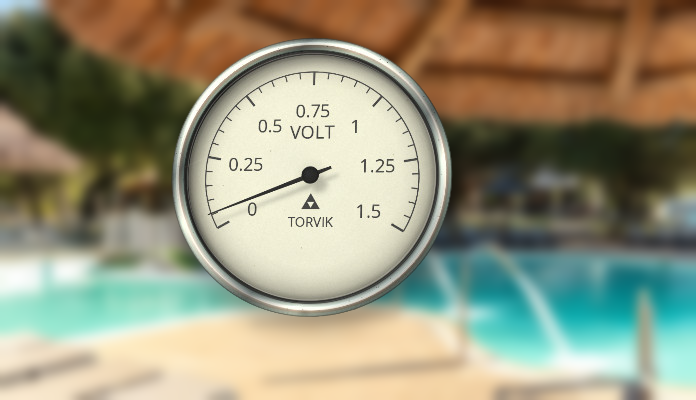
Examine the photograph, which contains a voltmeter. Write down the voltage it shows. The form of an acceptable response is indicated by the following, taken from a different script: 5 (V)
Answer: 0.05 (V)
